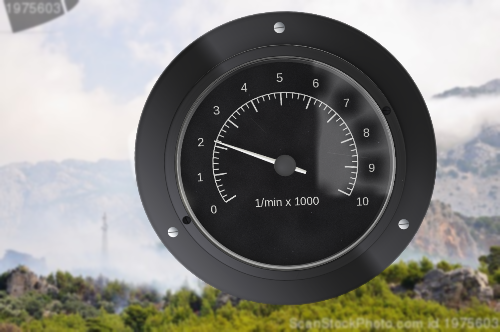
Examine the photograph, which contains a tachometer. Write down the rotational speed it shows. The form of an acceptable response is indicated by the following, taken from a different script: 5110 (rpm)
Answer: 2200 (rpm)
